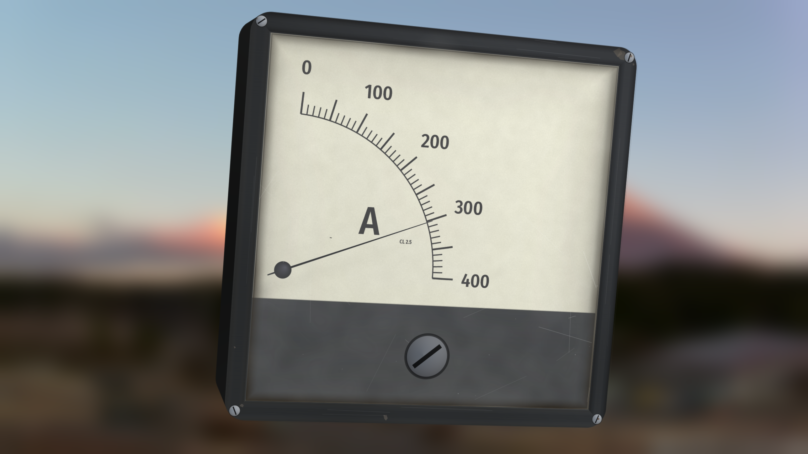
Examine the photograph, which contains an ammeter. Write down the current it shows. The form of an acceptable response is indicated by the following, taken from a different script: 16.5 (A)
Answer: 300 (A)
